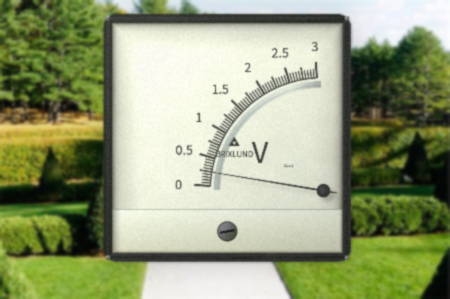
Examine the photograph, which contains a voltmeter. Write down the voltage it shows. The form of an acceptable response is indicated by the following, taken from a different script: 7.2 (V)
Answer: 0.25 (V)
